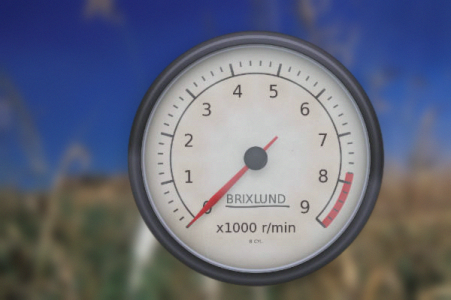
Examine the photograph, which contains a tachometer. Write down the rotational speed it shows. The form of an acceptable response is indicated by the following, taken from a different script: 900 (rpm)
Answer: 0 (rpm)
